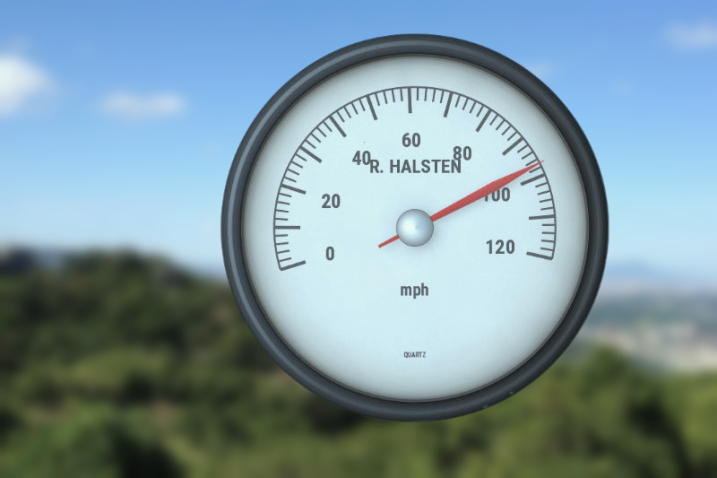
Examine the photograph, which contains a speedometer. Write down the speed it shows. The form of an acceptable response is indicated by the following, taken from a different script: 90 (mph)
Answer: 97 (mph)
